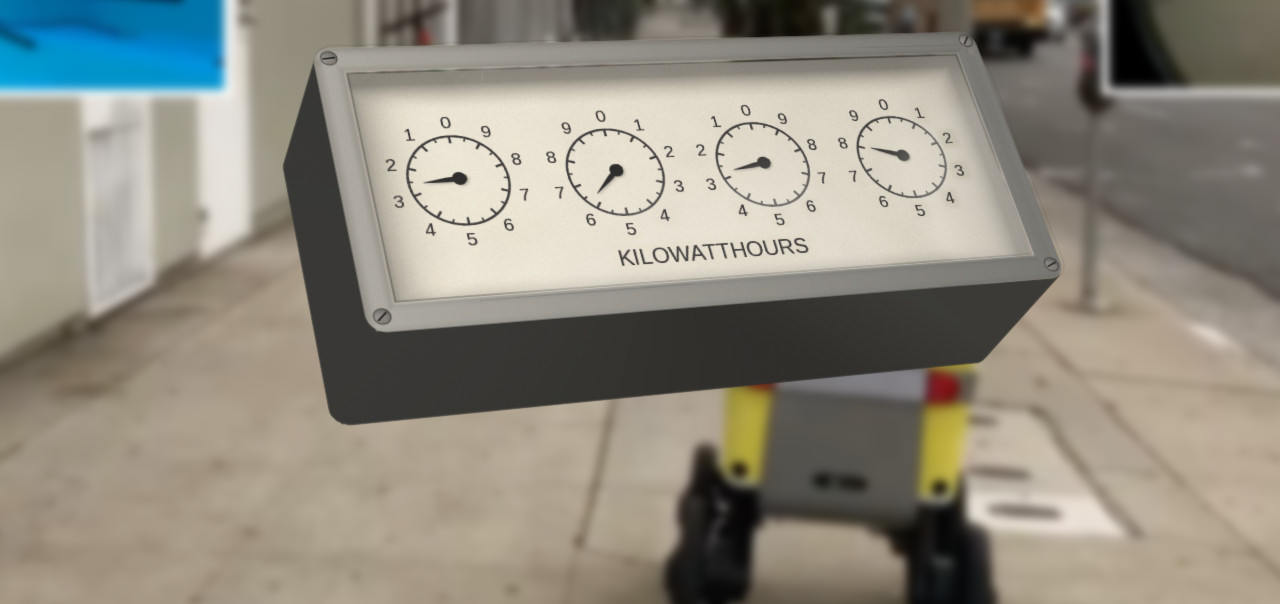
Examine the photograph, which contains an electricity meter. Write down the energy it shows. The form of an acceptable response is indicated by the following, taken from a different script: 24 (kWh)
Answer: 2628 (kWh)
